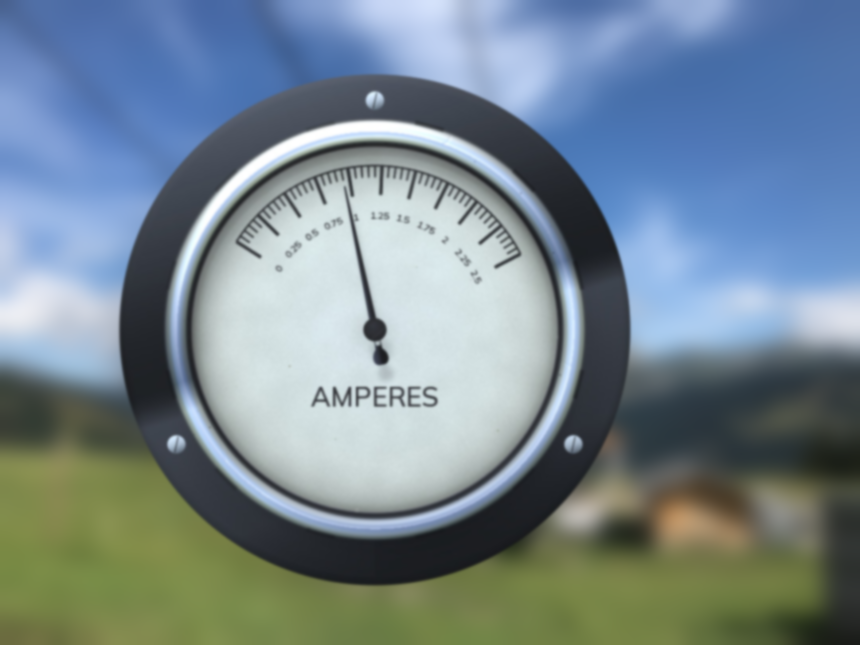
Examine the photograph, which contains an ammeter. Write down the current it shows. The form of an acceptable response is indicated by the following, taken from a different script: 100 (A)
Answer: 0.95 (A)
